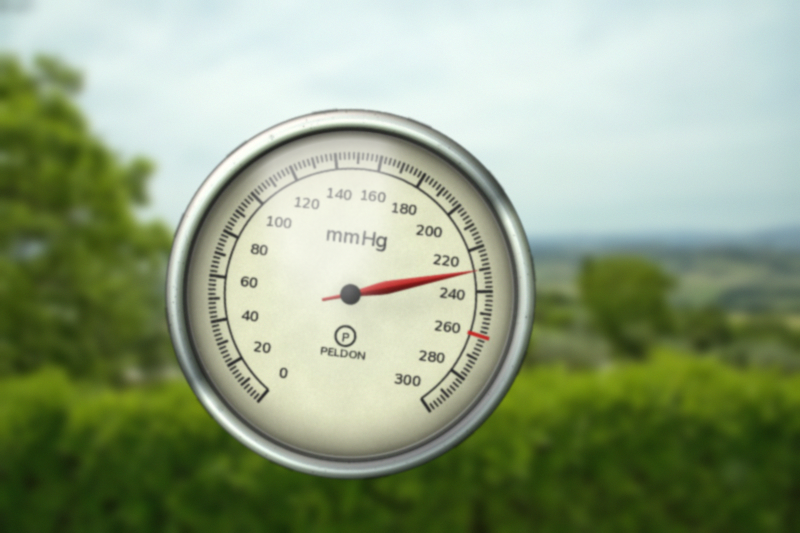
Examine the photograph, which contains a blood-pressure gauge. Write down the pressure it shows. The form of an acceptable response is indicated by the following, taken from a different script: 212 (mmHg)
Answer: 230 (mmHg)
